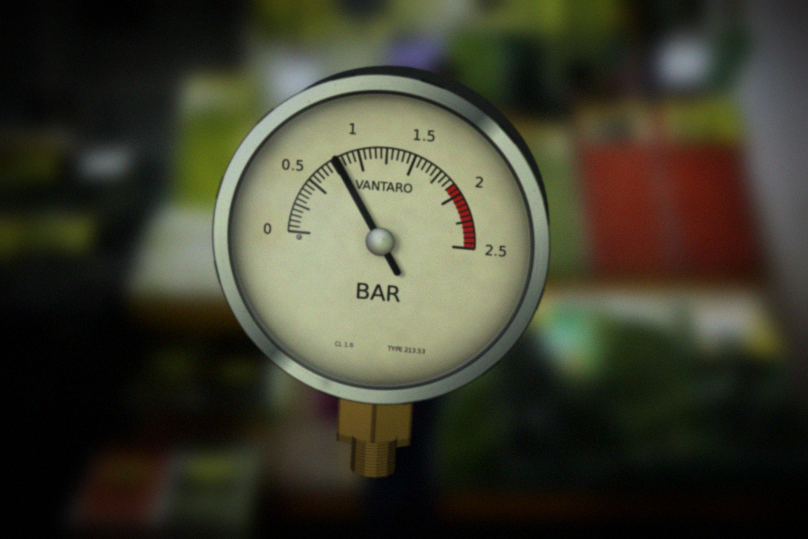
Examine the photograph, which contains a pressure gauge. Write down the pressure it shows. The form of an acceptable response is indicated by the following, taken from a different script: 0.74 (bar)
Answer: 0.8 (bar)
